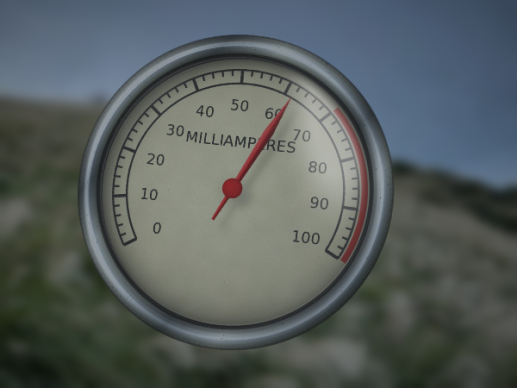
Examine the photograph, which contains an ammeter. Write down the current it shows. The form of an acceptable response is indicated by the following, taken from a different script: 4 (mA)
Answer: 62 (mA)
